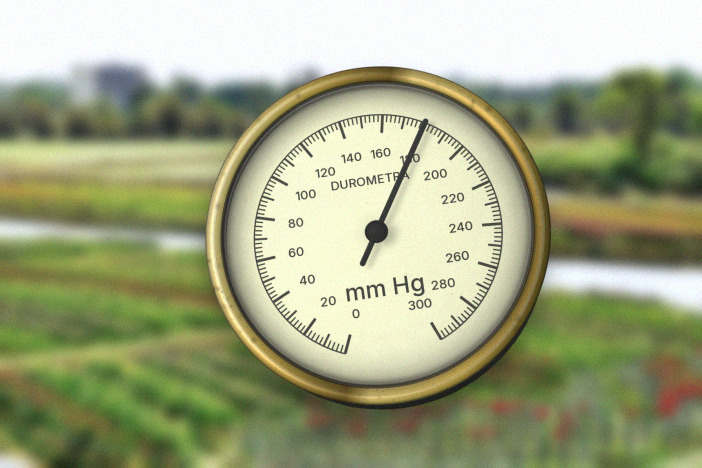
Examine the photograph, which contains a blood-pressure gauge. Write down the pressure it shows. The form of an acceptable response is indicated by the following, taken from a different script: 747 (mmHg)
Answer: 180 (mmHg)
